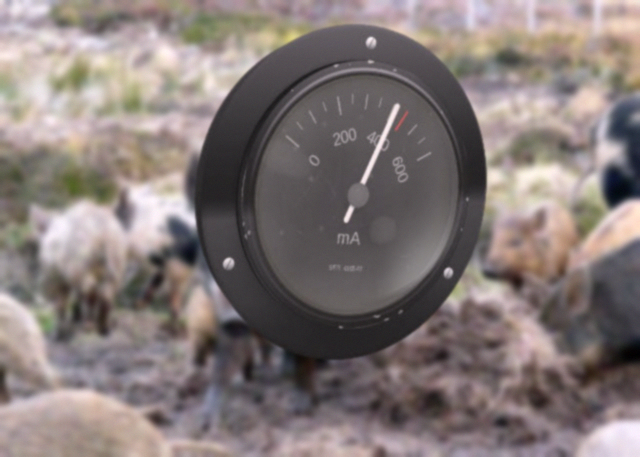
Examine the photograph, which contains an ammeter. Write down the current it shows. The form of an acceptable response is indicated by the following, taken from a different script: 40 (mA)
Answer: 400 (mA)
